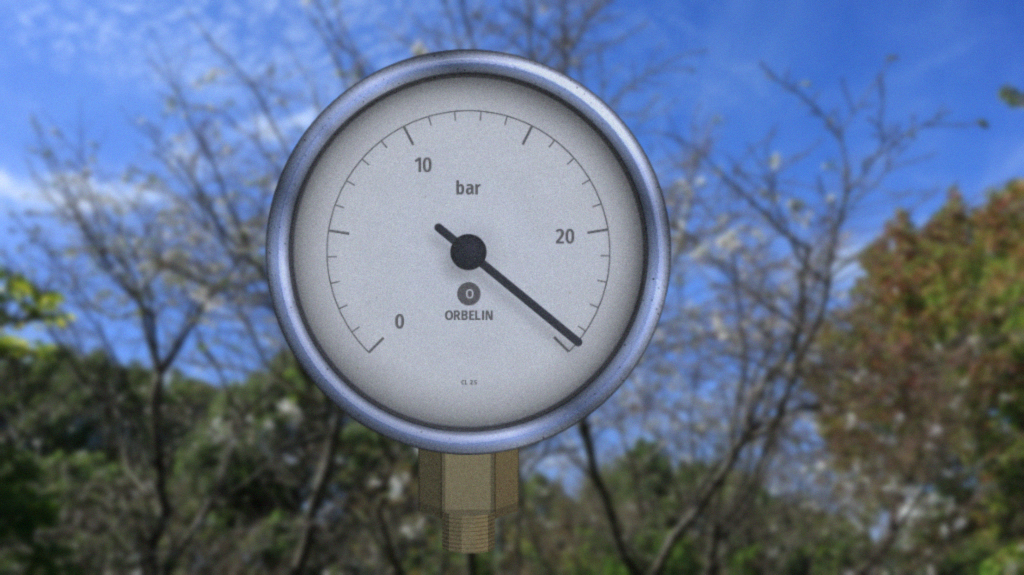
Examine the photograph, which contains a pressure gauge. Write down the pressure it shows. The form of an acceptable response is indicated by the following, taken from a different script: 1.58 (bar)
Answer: 24.5 (bar)
